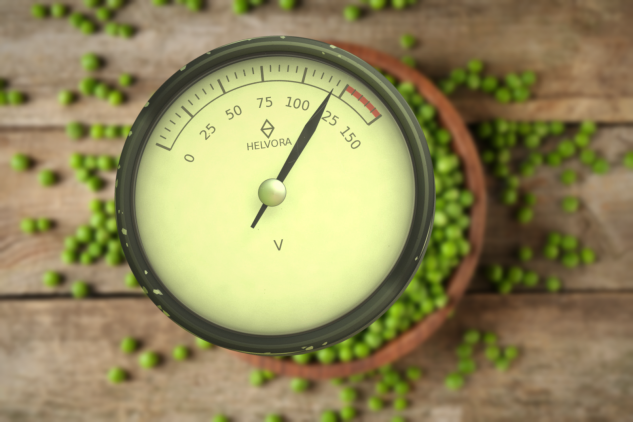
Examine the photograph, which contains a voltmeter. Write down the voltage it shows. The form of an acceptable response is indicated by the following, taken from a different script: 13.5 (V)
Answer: 120 (V)
